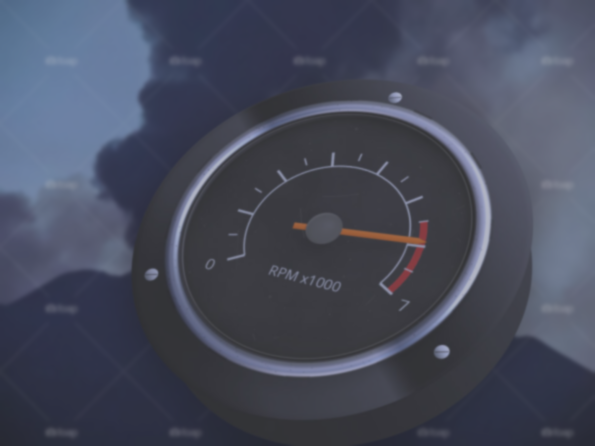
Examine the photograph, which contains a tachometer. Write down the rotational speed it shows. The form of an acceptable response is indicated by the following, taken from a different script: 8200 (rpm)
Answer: 6000 (rpm)
